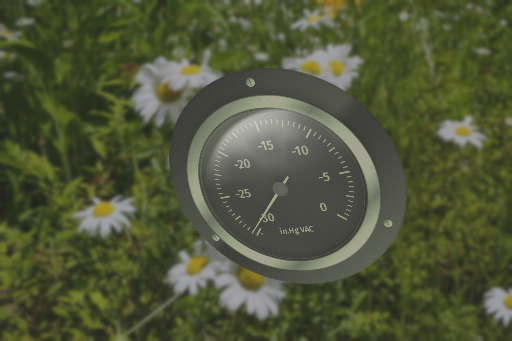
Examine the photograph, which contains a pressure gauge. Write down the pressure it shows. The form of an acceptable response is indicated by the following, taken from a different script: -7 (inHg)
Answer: -29.5 (inHg)
